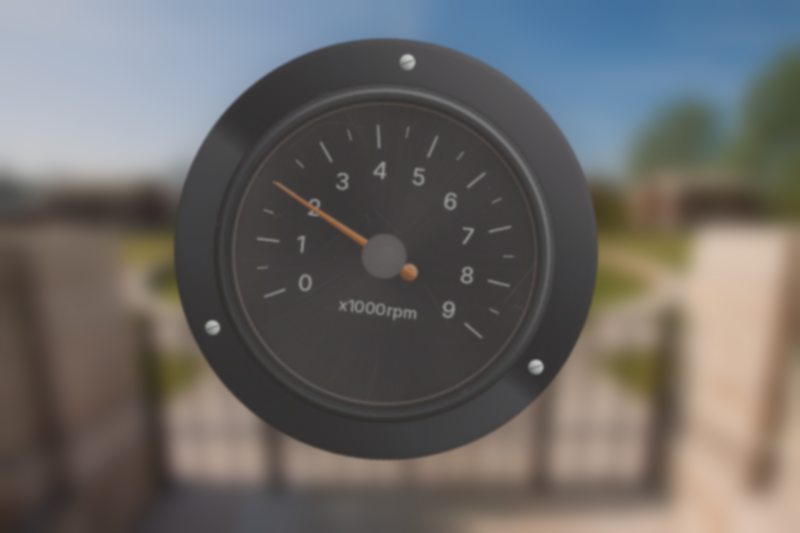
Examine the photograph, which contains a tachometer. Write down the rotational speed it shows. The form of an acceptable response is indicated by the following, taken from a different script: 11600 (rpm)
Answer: 2000 (rpm)
